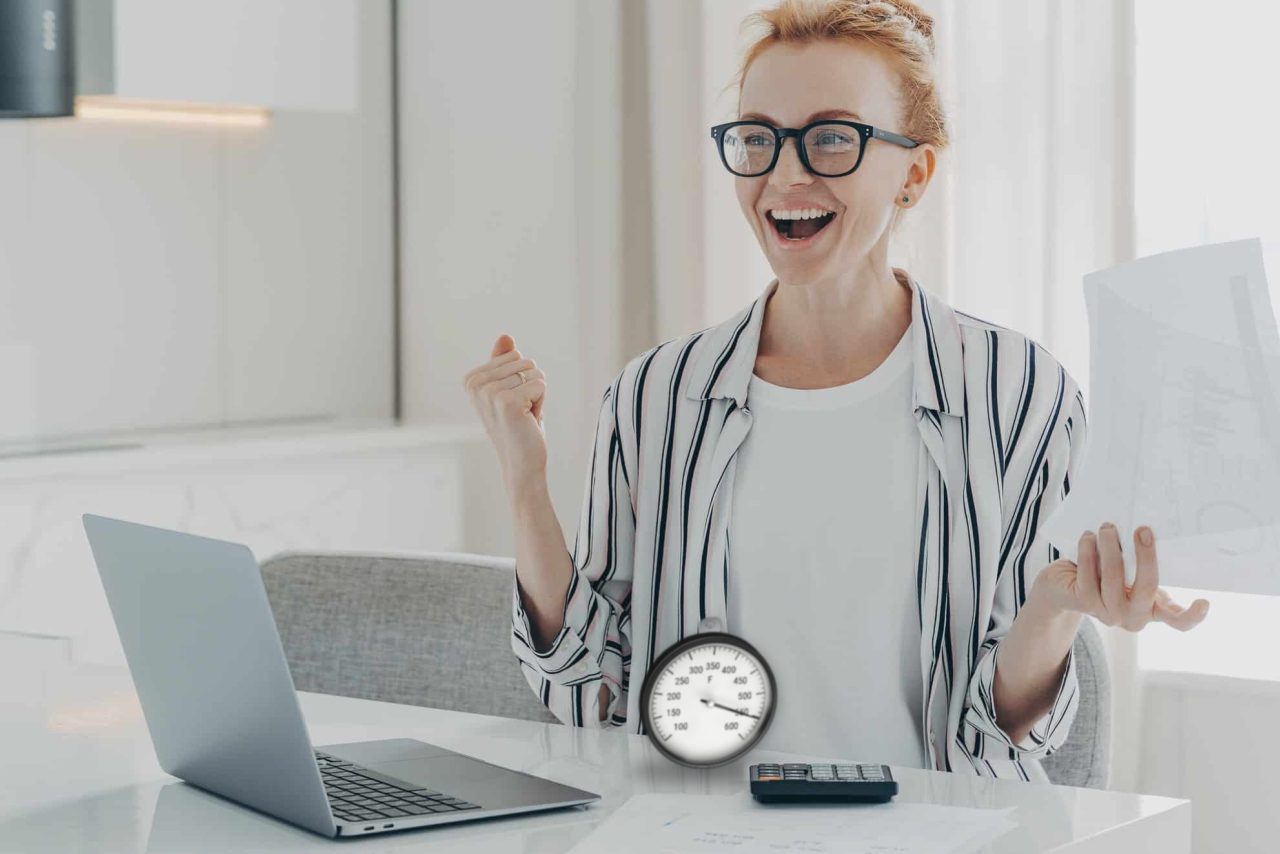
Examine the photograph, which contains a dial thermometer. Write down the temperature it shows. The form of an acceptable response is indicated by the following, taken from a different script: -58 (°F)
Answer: 550 (°F)
